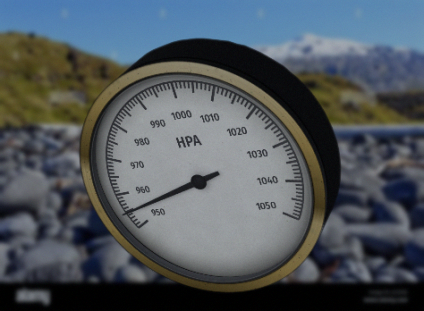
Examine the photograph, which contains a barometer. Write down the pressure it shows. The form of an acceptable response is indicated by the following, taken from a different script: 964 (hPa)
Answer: 955 (hPa)
